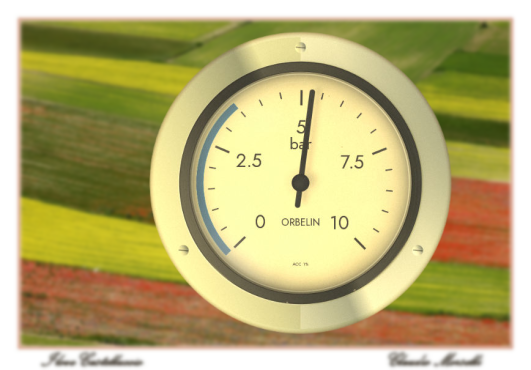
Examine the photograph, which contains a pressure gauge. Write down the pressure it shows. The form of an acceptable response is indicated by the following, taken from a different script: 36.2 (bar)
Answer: 5.25 (bar)
